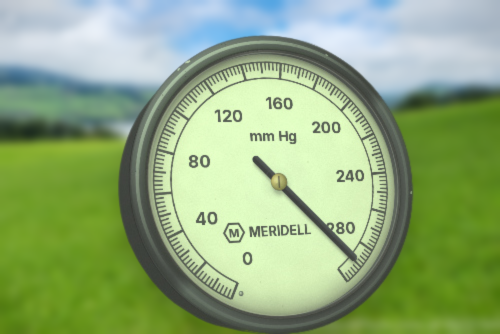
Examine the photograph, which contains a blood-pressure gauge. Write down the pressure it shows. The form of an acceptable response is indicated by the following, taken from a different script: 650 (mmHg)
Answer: 290 (mmHg)
